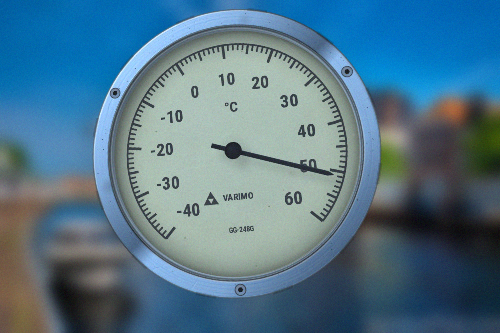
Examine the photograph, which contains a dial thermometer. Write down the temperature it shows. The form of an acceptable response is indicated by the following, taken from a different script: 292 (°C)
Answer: 51 (°C)
